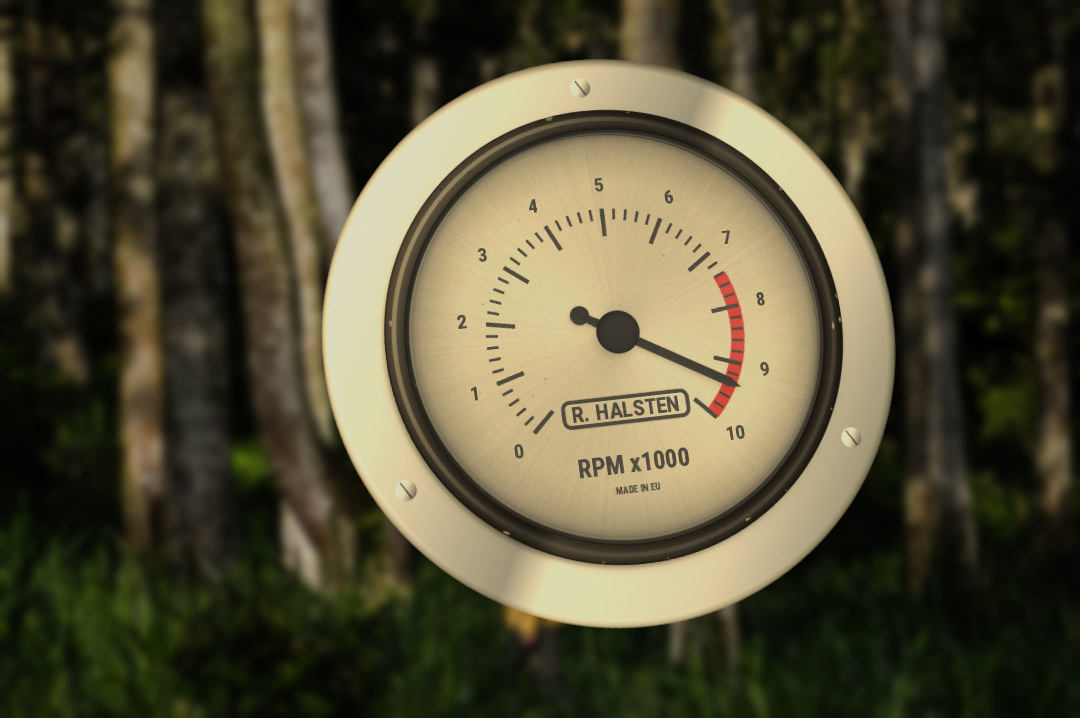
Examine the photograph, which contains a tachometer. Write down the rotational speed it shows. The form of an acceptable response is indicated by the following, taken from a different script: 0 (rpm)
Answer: 9400 (rpm)
